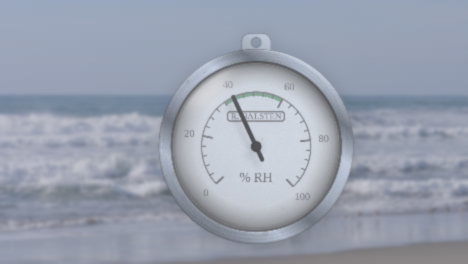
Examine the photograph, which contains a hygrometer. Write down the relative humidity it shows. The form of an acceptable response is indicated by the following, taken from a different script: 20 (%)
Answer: 40 (%)
